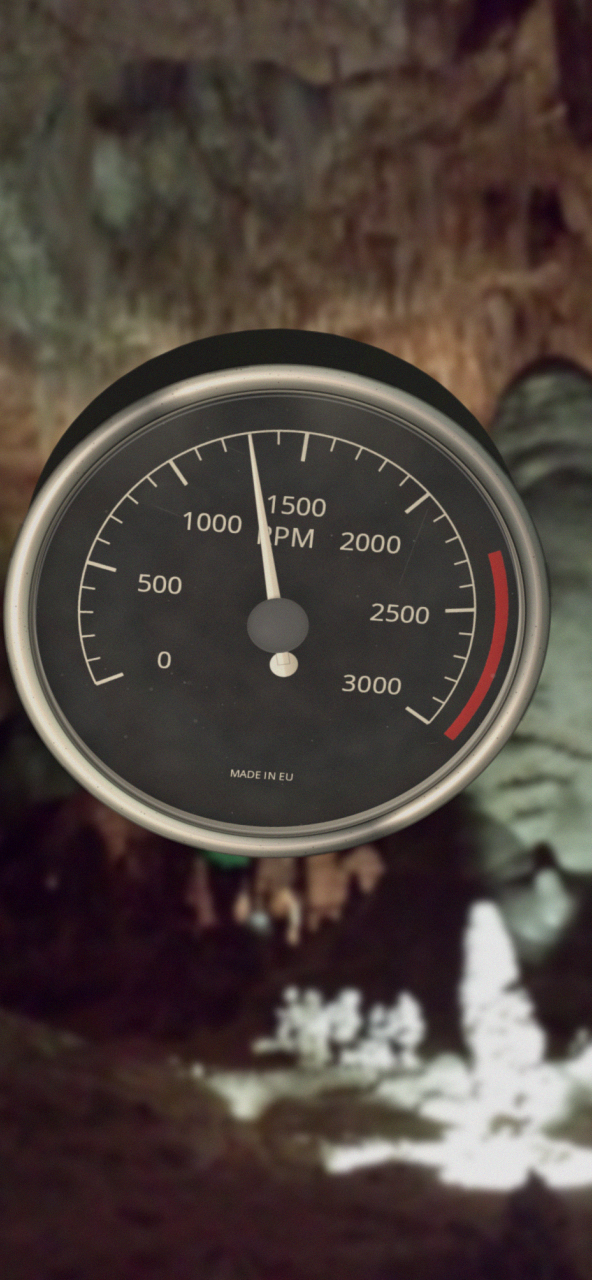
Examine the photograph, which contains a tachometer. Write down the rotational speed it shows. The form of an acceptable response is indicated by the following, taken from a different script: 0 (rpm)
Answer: 1300 (rpm)
